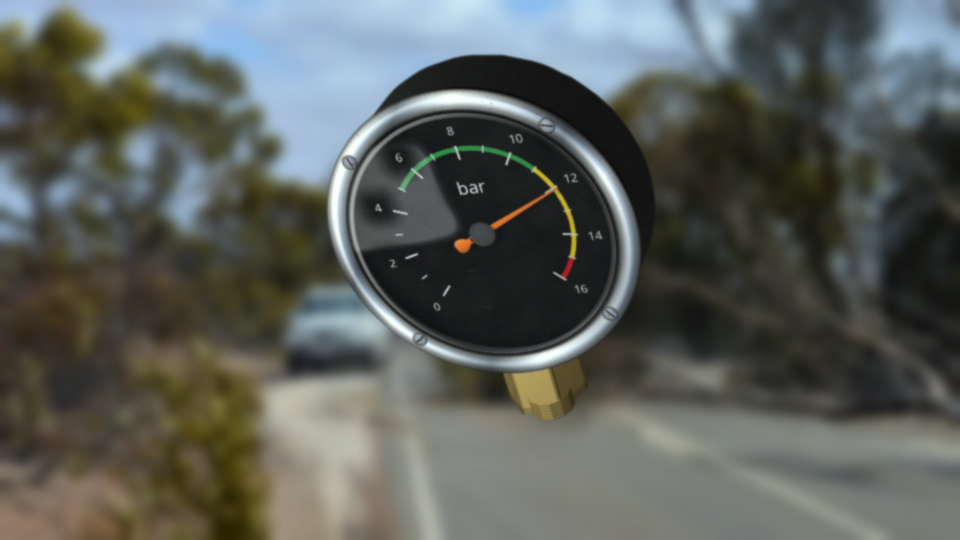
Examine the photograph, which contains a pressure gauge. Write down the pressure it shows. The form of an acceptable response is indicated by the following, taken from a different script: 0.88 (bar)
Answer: 12 (bar)
